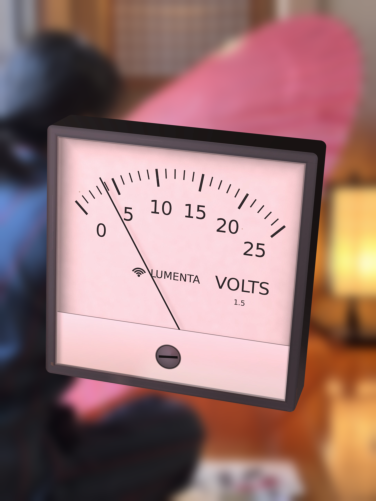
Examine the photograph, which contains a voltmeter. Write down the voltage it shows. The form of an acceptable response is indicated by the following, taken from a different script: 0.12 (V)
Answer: 4 (V)
